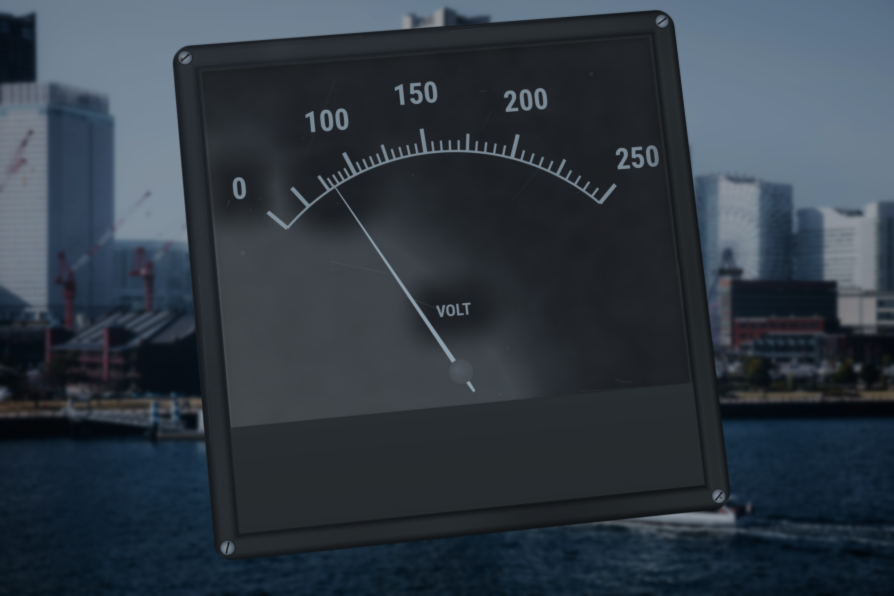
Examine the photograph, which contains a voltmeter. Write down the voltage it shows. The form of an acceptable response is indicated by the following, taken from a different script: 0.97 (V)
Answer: 80 (V)
